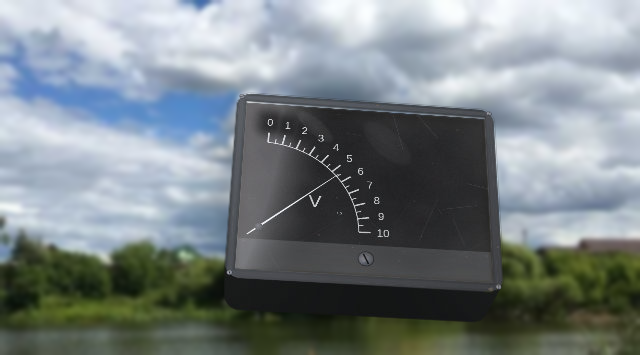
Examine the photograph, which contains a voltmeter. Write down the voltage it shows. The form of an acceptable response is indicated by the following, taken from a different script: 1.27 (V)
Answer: 5.5 (V)
